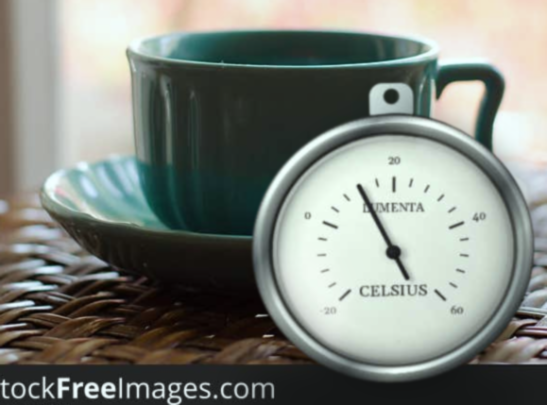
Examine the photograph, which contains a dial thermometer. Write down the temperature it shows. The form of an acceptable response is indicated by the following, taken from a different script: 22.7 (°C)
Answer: 12 (°C)
